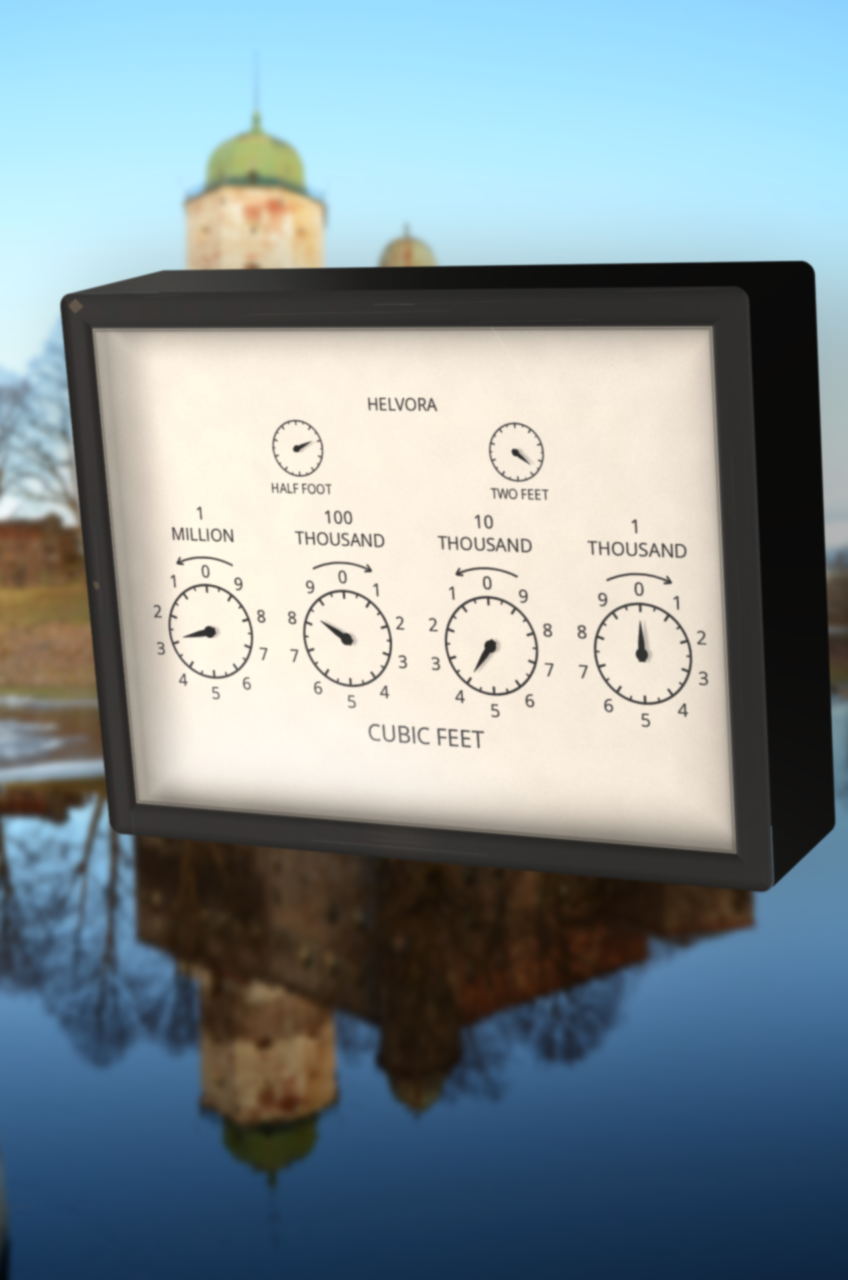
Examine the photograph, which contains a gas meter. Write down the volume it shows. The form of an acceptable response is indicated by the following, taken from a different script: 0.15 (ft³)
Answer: 284000 (ft³)
